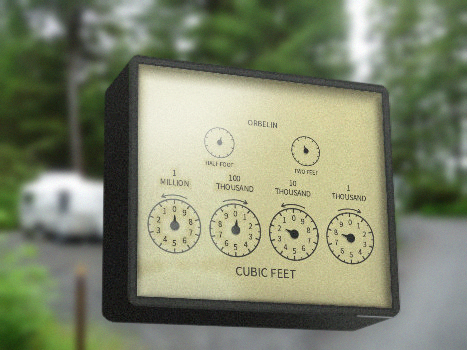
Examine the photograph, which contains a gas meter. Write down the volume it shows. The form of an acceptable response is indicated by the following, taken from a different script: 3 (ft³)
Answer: 1800 (ft³)
